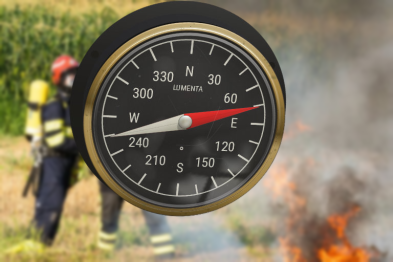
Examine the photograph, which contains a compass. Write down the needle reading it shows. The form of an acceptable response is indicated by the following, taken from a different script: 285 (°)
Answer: 75 (°)
